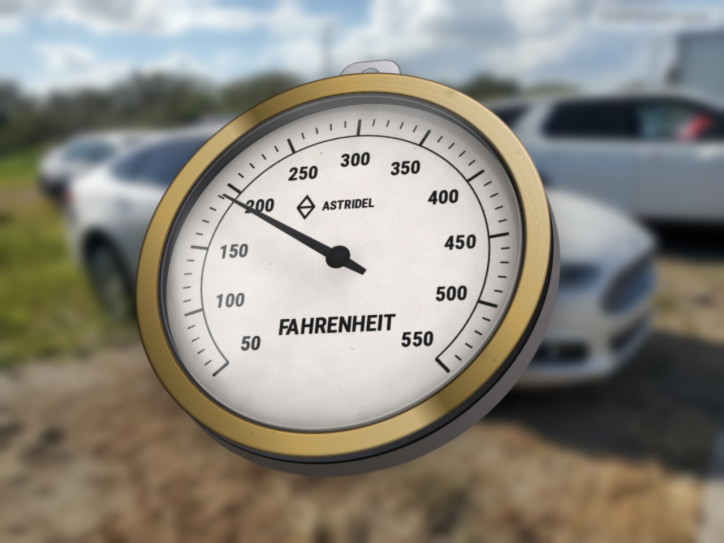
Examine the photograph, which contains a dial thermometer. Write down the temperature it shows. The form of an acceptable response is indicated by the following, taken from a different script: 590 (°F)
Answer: 190 (°F)
